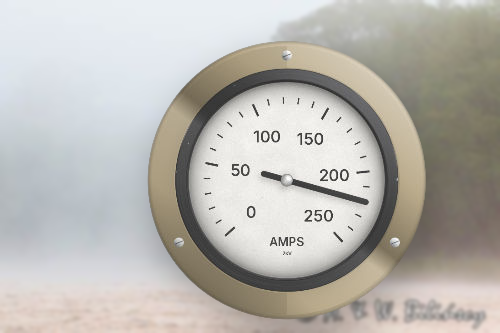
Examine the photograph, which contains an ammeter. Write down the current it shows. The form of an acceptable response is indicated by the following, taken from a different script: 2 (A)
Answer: 220 (A)
